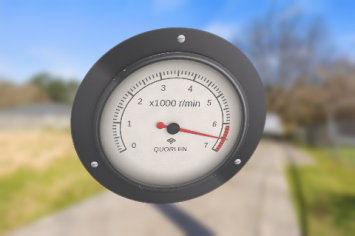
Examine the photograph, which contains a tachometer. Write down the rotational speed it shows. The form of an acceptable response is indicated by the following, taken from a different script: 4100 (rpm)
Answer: 6500 (rpm)
